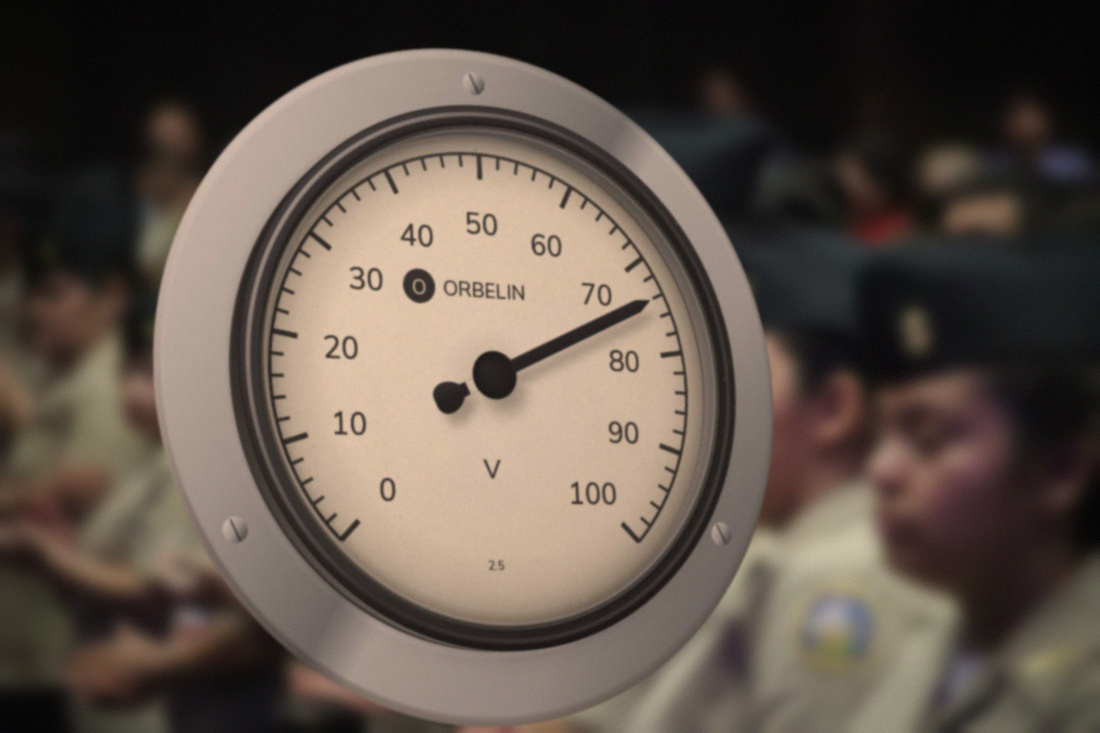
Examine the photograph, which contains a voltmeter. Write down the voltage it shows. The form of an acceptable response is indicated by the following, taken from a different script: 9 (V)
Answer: 74 (V)
